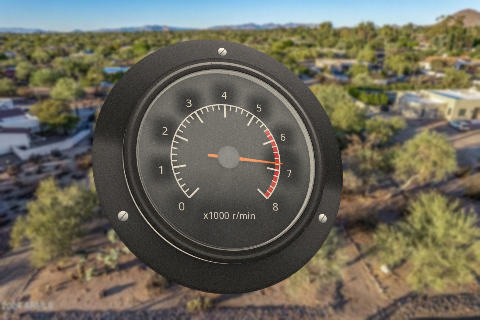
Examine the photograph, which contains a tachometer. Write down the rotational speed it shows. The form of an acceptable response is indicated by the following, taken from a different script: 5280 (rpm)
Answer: 6800 (rpm)
